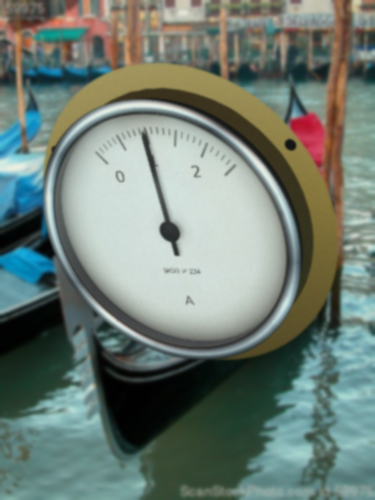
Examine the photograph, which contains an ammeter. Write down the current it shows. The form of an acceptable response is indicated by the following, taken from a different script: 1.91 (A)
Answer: 1 (A)
